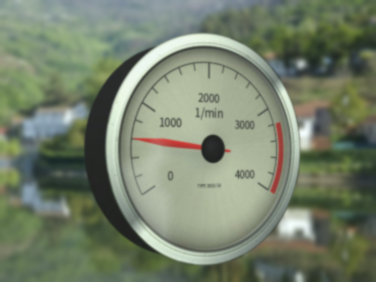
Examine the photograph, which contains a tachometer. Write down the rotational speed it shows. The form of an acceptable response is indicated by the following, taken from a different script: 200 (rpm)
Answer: 600 (rpm)
